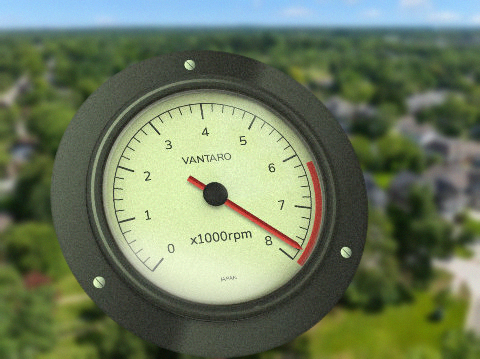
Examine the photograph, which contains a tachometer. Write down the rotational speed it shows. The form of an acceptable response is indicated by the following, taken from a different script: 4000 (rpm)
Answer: 7800 (rpm)
